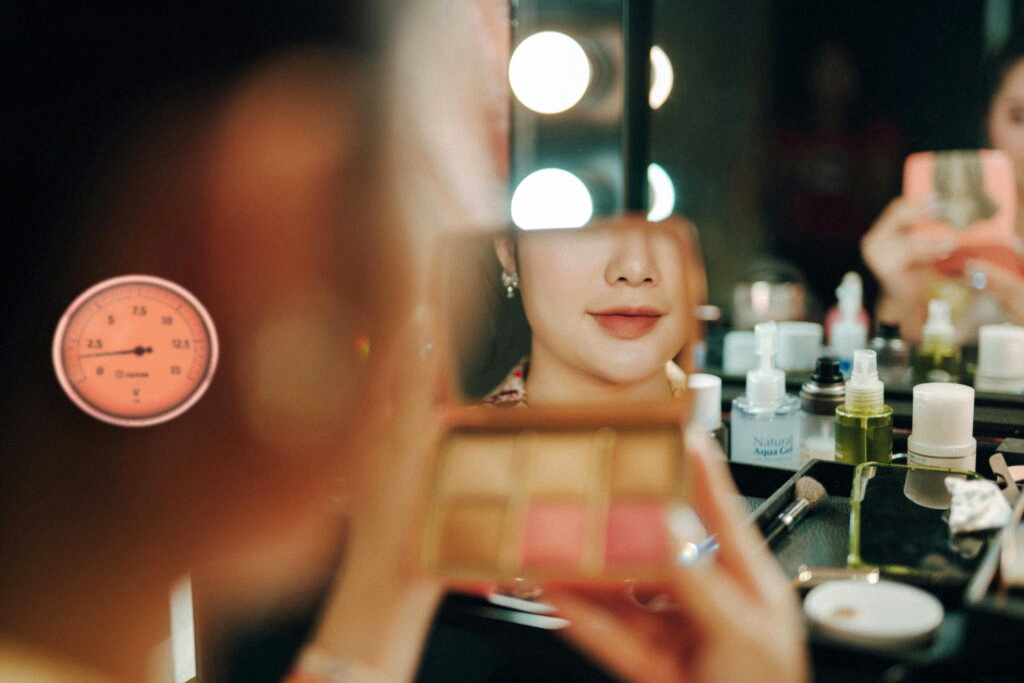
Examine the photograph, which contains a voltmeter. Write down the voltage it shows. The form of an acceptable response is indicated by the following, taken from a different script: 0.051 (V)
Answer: 1.5 (V)
